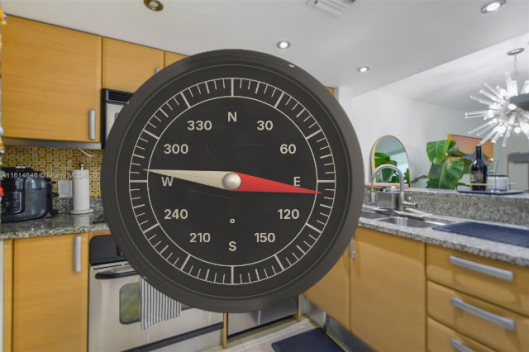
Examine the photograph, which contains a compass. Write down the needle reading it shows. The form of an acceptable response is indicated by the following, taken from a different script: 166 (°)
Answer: 97.5 (°)
